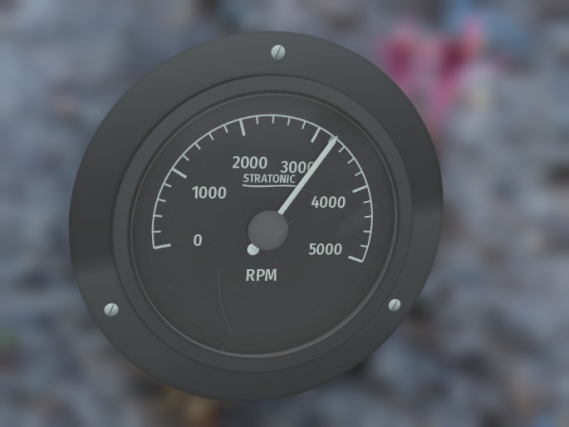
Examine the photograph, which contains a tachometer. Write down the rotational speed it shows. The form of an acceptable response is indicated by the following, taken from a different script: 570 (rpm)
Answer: 3200 (rpm)
